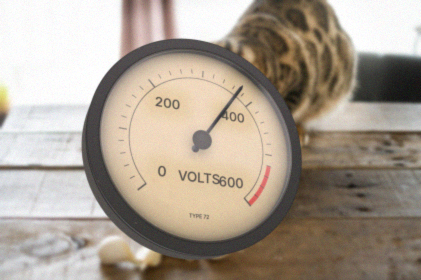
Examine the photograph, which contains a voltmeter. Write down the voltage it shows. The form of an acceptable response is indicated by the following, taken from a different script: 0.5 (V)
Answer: 370 (V)
